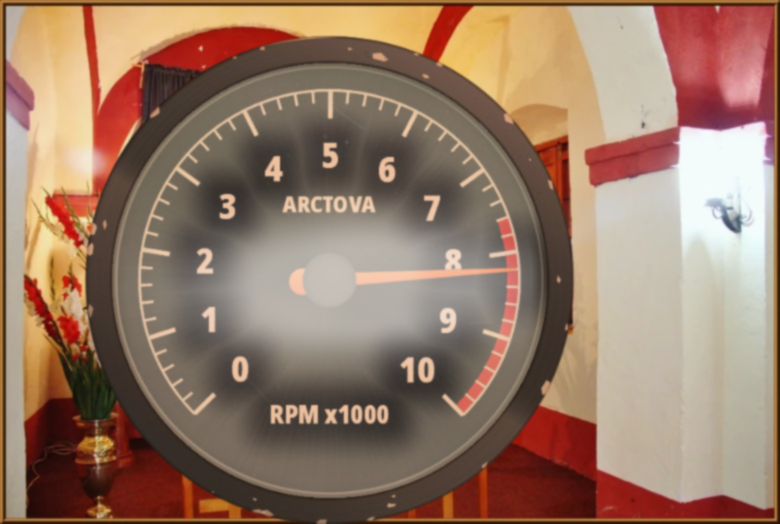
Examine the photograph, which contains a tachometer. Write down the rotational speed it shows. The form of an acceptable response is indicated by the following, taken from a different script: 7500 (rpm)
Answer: 8200 (rpm)
